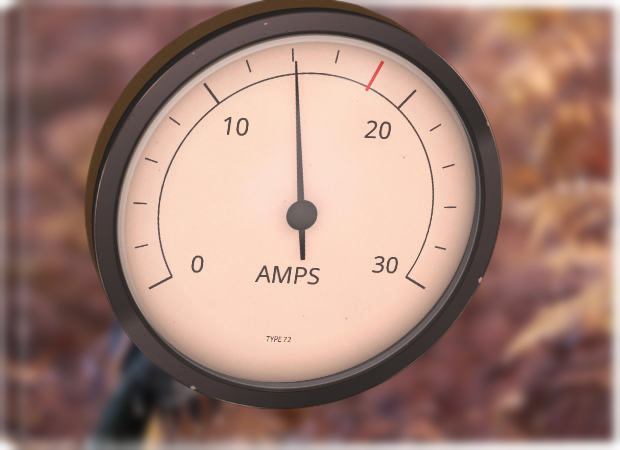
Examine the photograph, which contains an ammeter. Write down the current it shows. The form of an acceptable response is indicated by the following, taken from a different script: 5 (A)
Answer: 14 (A)
